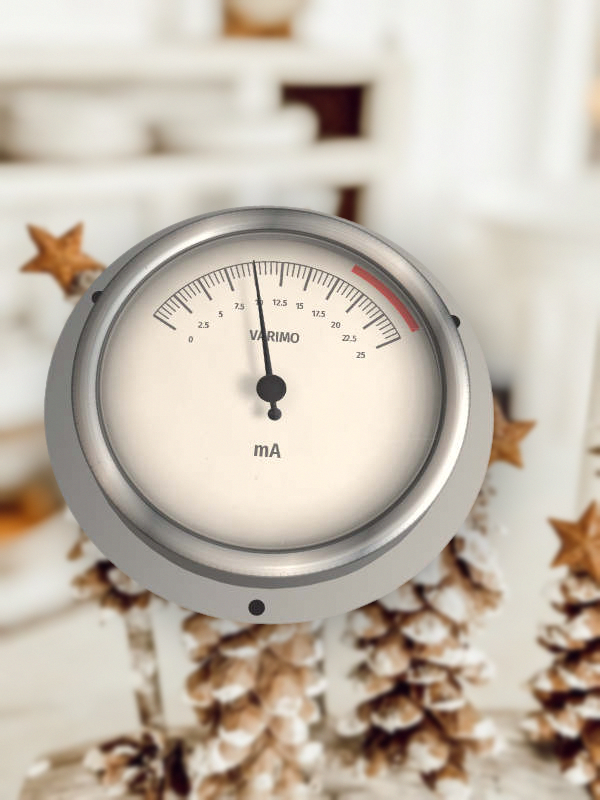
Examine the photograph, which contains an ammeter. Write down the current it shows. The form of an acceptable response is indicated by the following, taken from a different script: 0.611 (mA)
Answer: 10 (mA)
